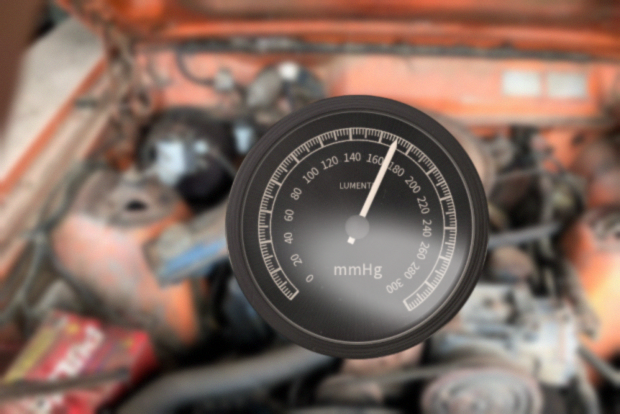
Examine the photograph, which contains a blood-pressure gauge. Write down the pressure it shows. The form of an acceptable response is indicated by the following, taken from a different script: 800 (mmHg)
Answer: 170 (mmHg)
